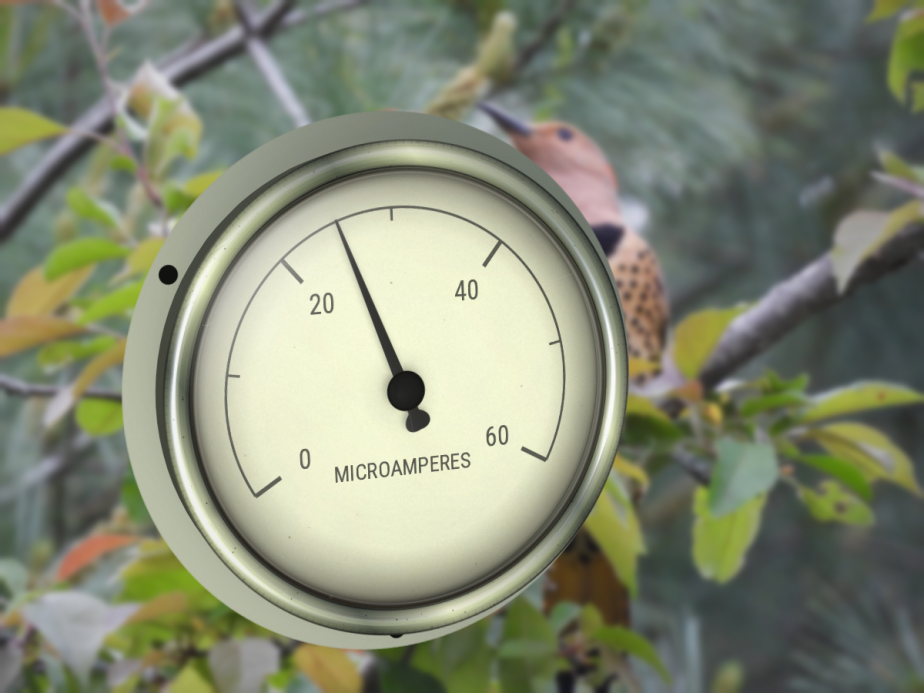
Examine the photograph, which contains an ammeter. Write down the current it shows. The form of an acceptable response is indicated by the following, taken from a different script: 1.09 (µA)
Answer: 25 (µA)
